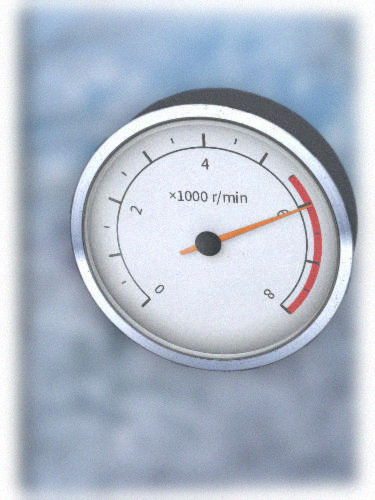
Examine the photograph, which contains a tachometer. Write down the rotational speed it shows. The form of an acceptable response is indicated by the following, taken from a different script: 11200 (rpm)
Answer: 6000 (rpm)
